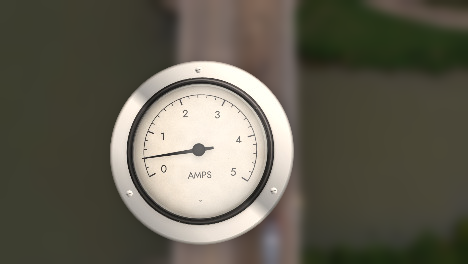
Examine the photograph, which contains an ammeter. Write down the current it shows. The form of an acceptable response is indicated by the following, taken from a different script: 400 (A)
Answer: 0.4 (A)
